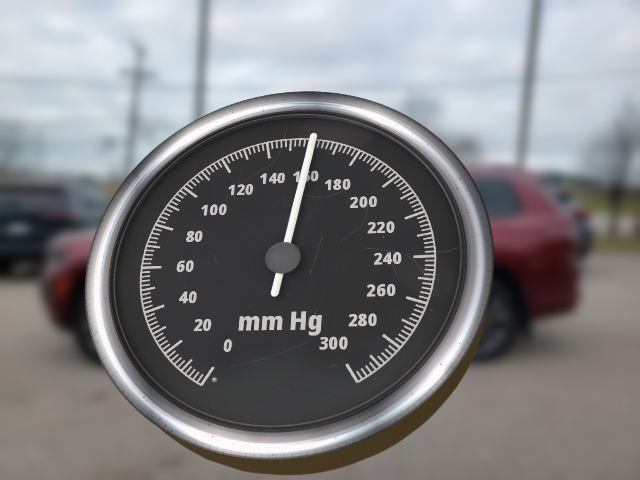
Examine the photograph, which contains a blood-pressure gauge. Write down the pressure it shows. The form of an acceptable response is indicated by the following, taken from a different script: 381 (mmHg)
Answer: 160 (mmHg)
